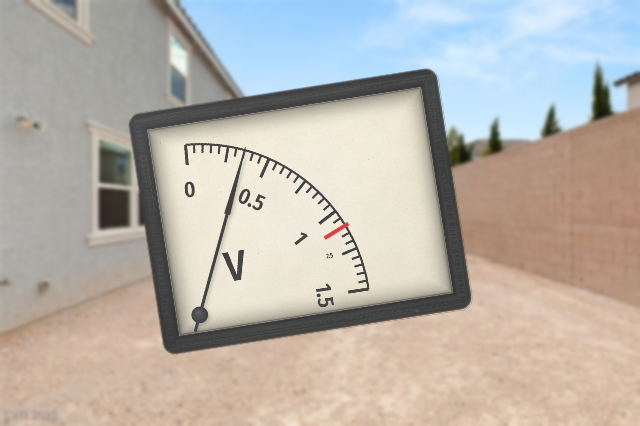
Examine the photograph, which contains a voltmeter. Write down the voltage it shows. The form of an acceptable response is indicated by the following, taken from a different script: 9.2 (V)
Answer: 0.35 (V)
